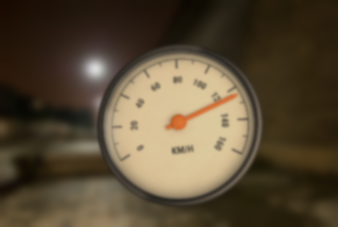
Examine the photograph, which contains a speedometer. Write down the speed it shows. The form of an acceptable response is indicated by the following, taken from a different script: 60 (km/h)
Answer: 125 (km/h)
